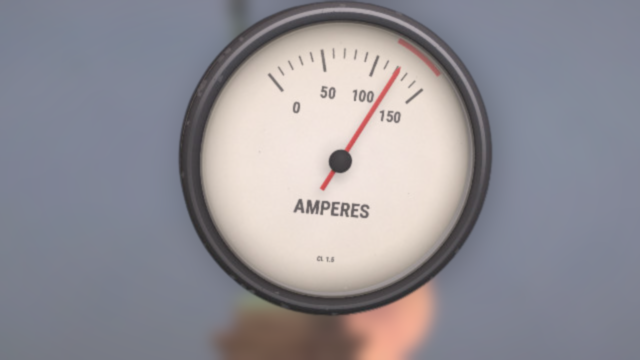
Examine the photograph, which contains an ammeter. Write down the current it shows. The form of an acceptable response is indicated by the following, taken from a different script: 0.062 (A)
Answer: 120 (A)
